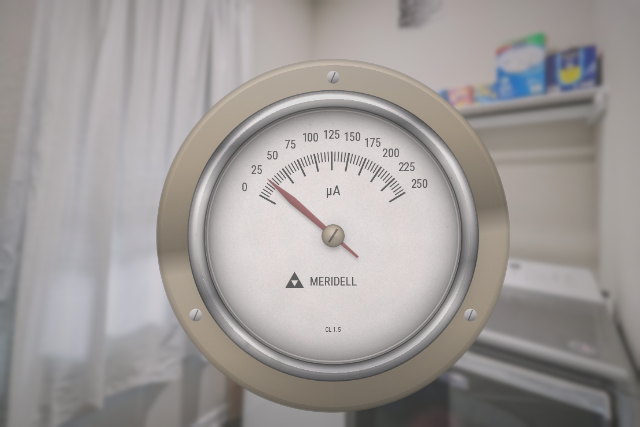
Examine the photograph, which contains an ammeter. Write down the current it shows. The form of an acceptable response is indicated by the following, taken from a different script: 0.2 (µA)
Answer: 25 (µA)
